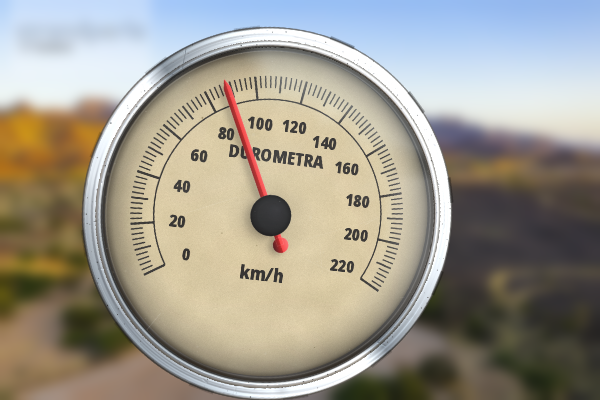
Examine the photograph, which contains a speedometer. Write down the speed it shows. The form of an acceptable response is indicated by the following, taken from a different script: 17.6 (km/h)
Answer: 88 (km/h)
